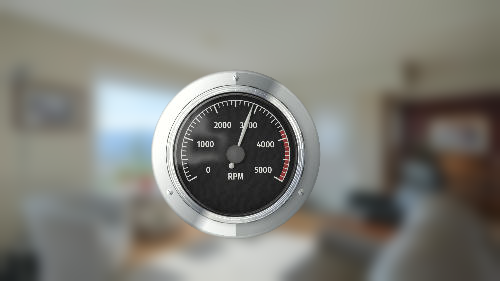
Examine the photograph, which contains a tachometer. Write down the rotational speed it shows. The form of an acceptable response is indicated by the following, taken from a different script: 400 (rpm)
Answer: 2900 (rpm)
